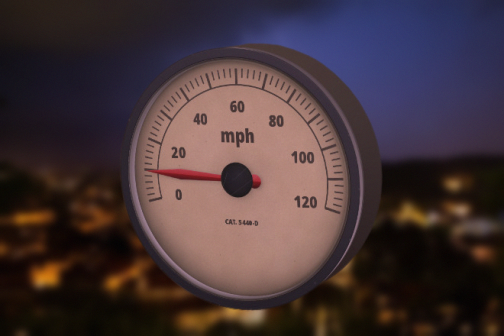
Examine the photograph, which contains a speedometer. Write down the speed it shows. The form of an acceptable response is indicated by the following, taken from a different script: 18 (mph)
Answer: 10 (mph)
